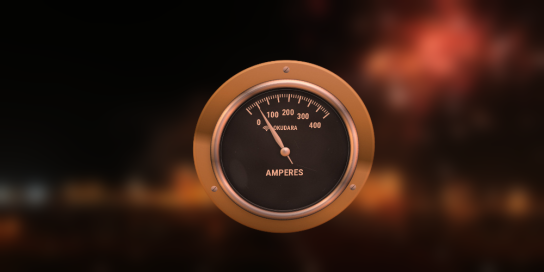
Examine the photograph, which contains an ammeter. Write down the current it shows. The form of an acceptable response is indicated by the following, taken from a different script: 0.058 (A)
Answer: 50 (A)
